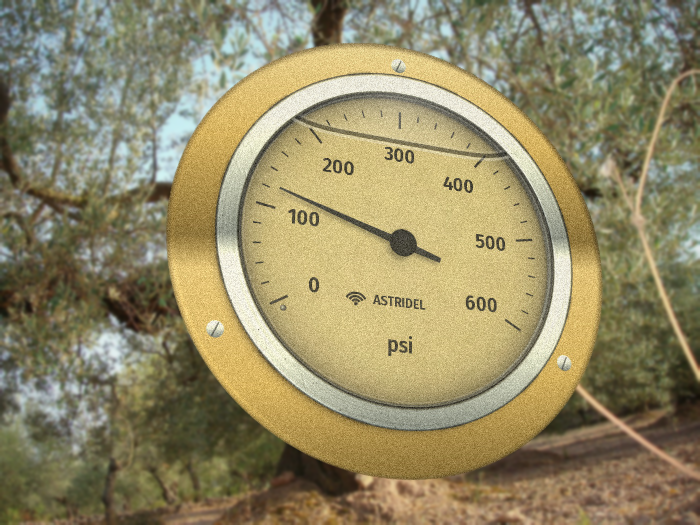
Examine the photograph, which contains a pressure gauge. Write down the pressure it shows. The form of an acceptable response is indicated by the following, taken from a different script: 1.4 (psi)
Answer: 120 (psi)
